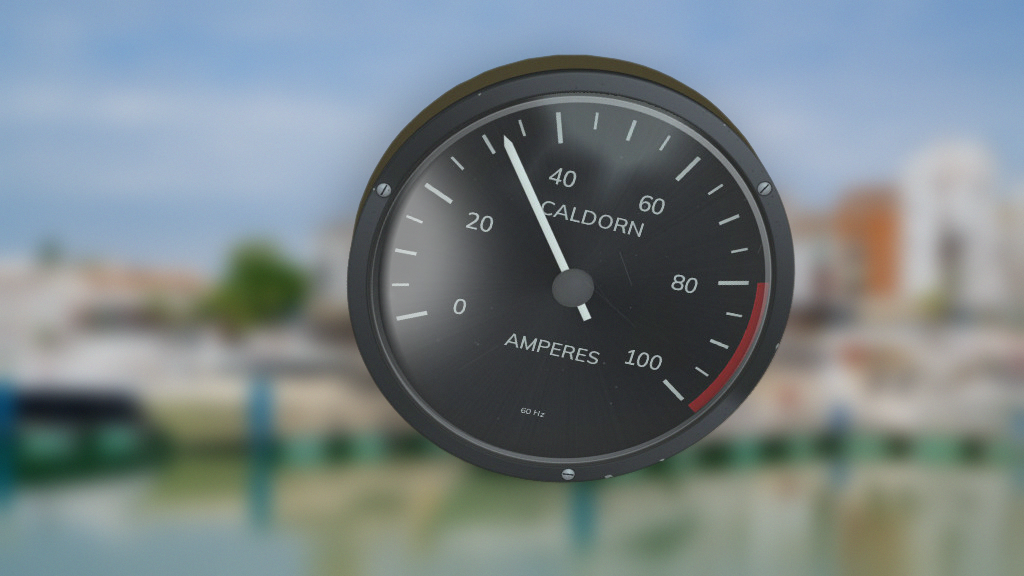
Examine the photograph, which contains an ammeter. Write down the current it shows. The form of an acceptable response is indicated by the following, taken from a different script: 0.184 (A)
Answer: 32.5 (A)
